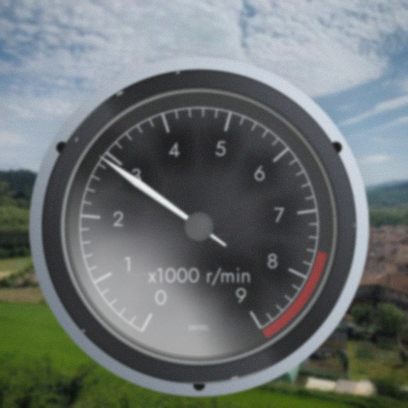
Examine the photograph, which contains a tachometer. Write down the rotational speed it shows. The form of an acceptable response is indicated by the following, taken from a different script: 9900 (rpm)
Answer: 2900 (rpm)
